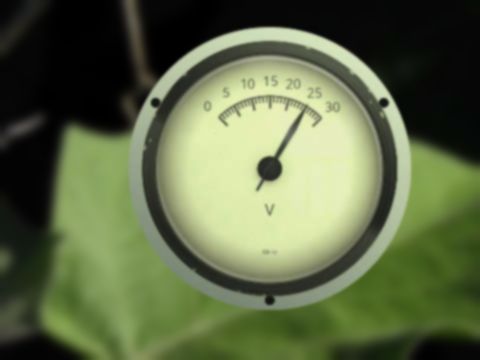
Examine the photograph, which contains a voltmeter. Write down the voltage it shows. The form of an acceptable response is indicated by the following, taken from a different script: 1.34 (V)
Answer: 25 (V)
